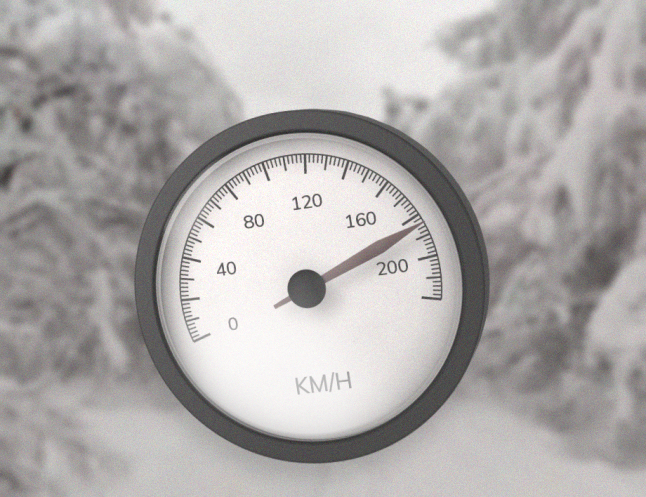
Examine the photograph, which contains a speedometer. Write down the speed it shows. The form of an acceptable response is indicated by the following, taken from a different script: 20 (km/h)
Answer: 184 (km/h)
